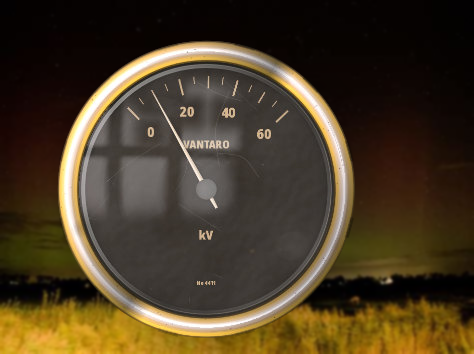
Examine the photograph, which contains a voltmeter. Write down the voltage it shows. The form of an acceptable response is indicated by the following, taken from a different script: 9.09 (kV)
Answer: 10 (kV)
